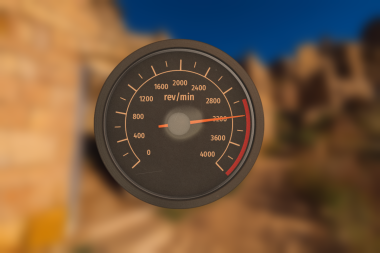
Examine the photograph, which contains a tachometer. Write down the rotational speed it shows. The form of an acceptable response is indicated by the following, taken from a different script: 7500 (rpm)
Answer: 3200 (rpm)
